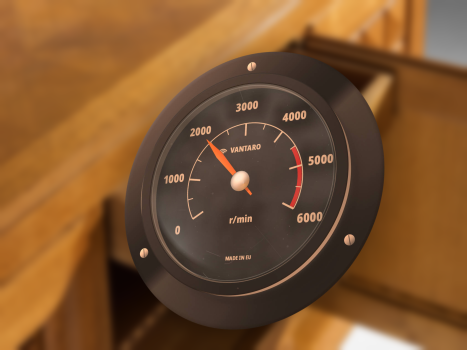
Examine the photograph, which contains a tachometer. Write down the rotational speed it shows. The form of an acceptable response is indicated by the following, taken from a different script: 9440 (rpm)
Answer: 2000 (rpm)
